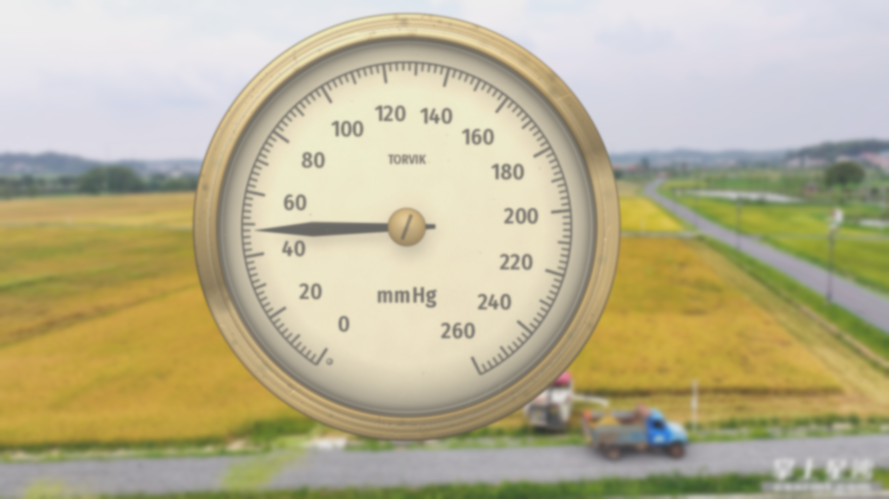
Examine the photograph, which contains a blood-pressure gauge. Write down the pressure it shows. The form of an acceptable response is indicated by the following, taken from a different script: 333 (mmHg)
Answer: 48 (mmHg)
